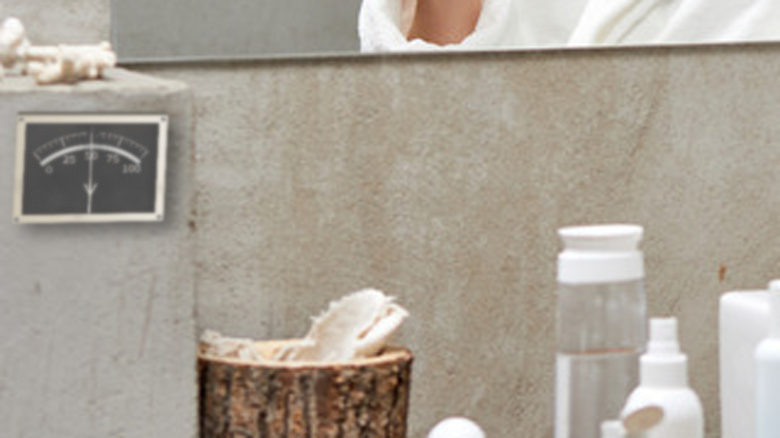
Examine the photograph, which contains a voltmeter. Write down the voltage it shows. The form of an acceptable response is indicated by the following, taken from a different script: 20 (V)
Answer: 50 (V)
